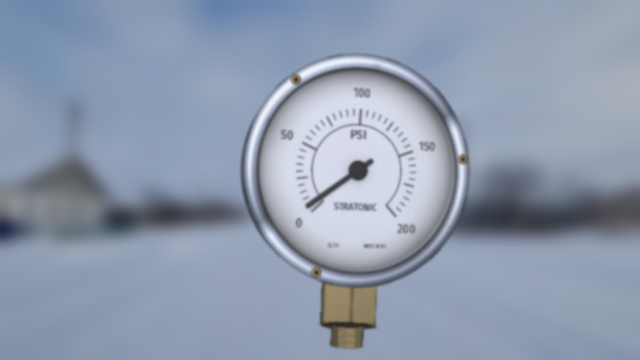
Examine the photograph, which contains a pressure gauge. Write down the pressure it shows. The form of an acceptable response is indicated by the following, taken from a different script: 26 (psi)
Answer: 5 (psi)
